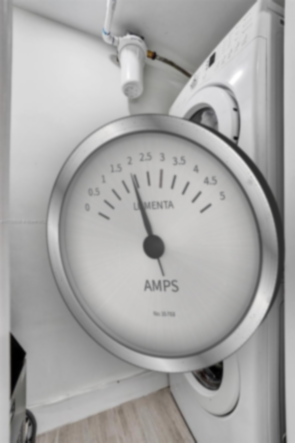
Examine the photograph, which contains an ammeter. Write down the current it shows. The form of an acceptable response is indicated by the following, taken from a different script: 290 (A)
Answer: 2 (A)
